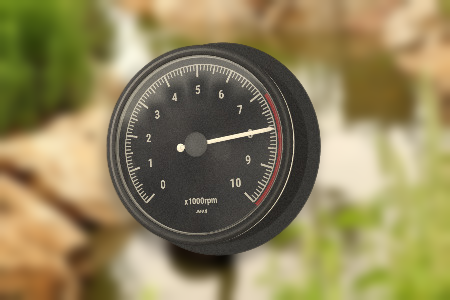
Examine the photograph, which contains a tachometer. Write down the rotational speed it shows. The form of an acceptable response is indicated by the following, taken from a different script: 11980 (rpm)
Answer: 8000 (rpm)
